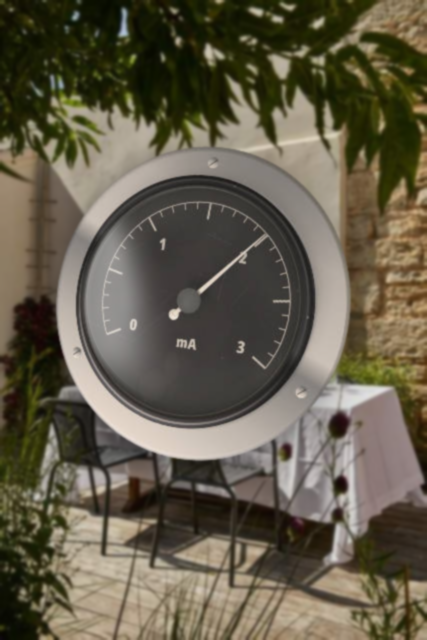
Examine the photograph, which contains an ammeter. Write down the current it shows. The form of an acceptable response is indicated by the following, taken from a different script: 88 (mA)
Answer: 2 (mA)
